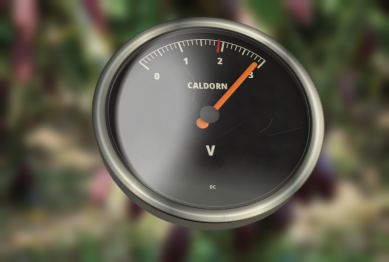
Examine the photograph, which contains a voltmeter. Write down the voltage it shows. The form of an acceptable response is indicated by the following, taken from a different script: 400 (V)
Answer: 2.9 (V)
